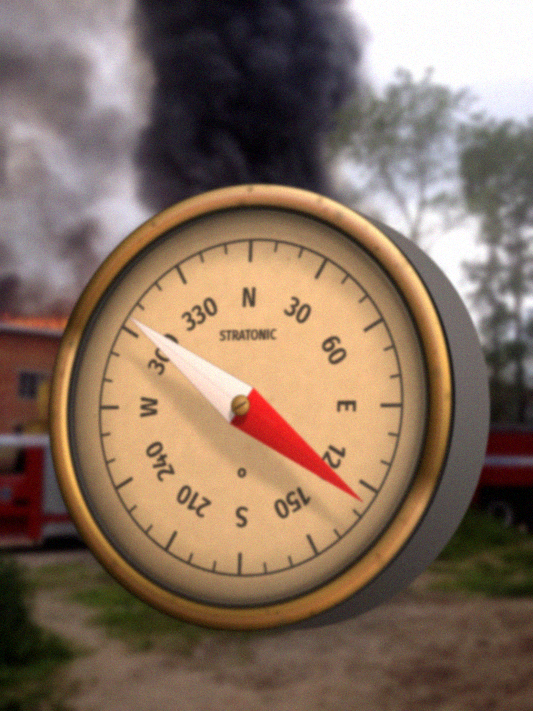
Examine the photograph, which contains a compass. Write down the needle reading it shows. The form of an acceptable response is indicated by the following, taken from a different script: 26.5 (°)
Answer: 125 (°)
